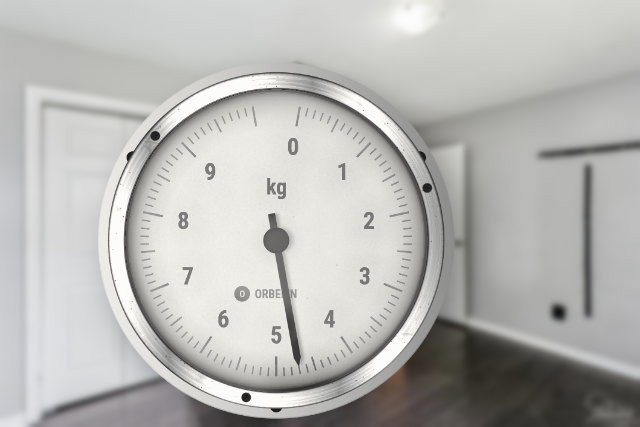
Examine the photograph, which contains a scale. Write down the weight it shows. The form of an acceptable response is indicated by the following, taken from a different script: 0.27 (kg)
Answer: 4.7 (kg)
